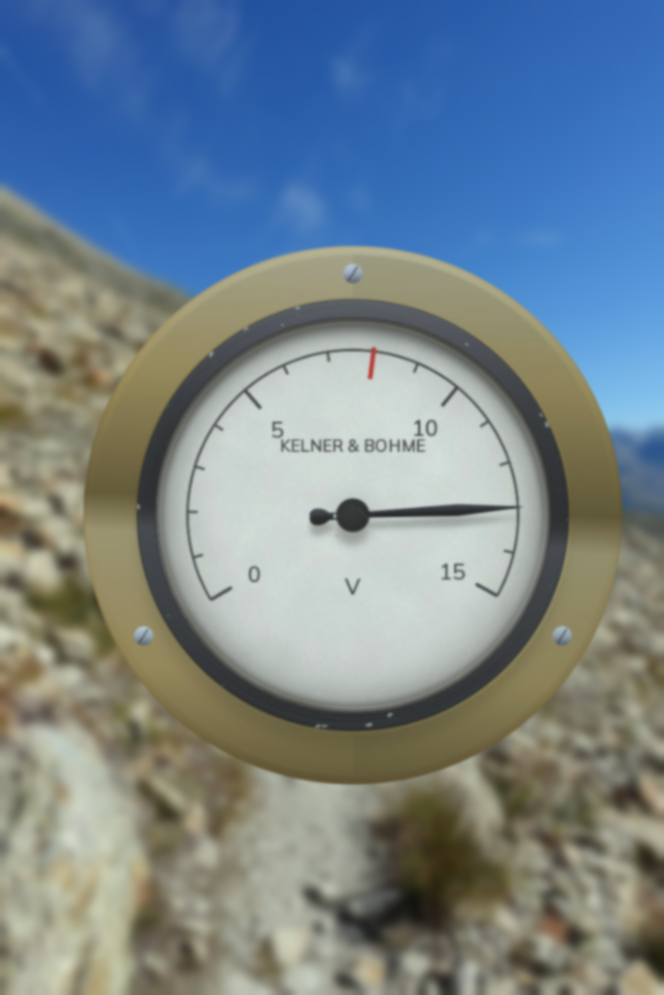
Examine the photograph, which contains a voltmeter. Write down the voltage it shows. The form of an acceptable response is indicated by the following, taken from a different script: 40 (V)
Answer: 13 (V)
